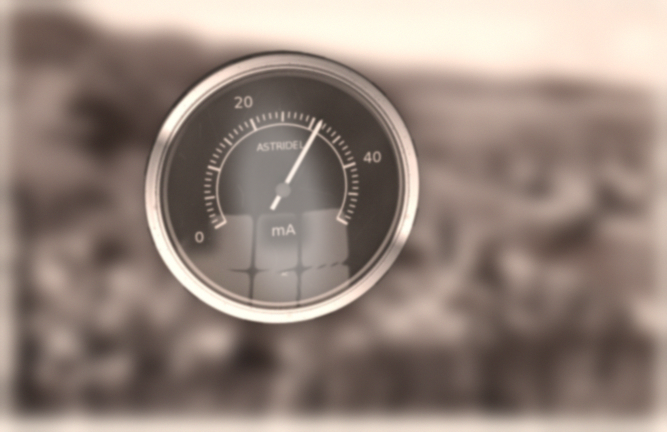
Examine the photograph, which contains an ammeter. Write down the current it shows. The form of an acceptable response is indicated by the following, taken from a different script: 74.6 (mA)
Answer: 31 (mA)
